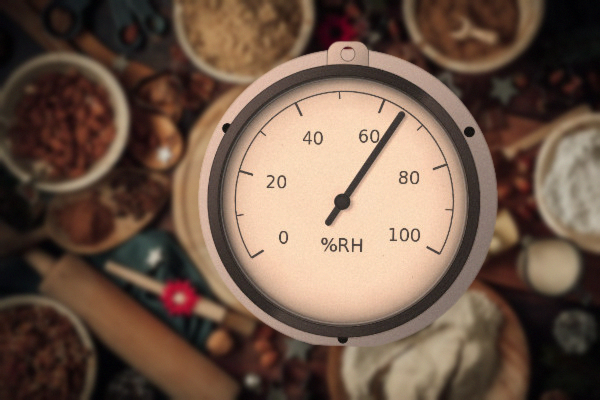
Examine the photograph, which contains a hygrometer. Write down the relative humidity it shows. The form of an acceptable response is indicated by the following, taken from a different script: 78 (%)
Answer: 65 (%)
